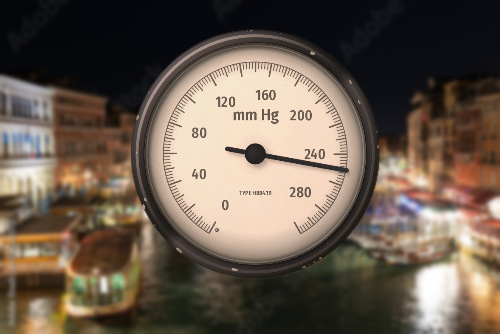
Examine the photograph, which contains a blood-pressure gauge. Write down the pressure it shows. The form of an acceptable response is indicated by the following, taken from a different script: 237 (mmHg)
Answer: 250 (mmHg)
